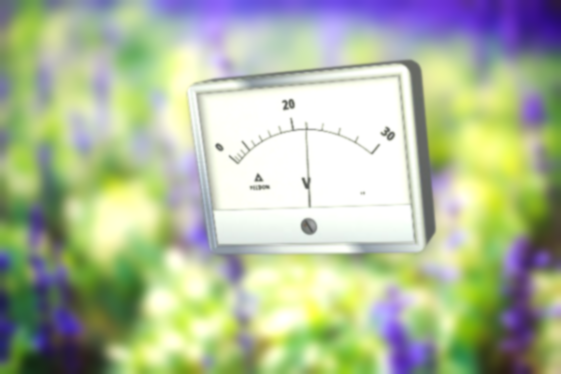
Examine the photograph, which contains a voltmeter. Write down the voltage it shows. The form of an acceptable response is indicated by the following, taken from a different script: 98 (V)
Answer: 22 (V)
